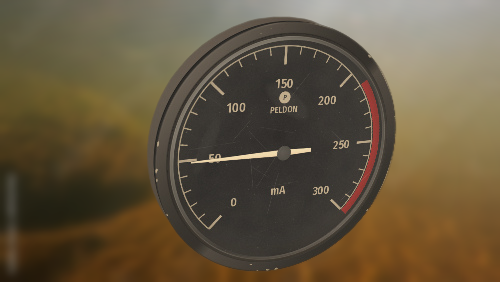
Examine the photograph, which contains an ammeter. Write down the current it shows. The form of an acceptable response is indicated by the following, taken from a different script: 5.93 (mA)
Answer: 50 (mA)
